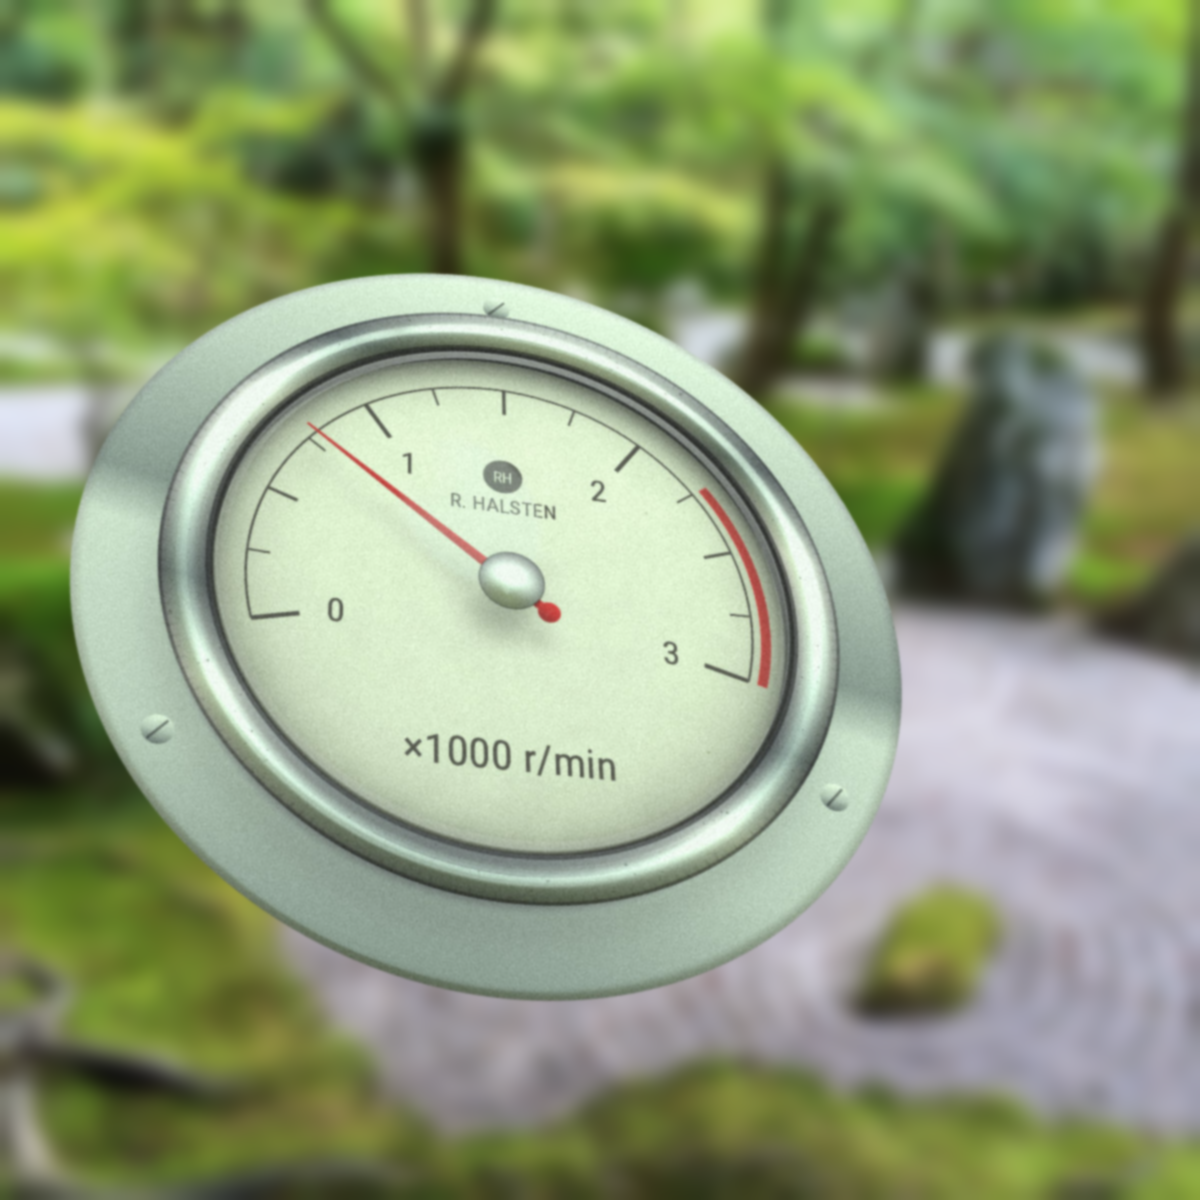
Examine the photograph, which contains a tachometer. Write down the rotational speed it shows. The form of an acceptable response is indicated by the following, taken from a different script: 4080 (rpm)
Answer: 750 (rpm)
